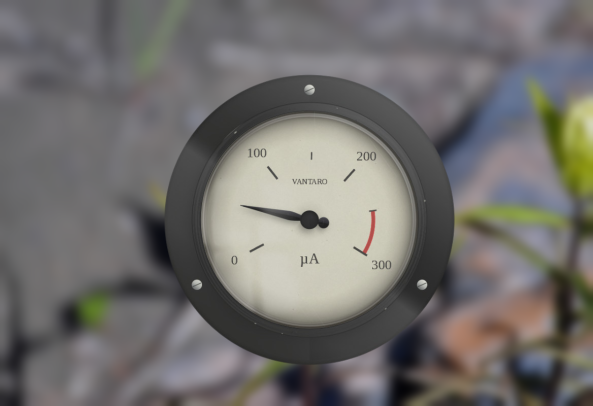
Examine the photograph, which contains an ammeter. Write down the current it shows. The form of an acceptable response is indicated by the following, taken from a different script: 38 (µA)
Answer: 50 (µA)
